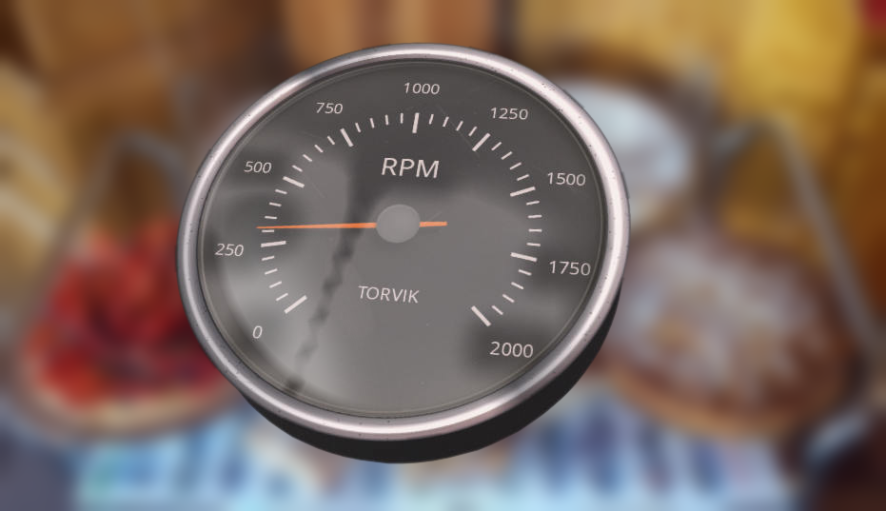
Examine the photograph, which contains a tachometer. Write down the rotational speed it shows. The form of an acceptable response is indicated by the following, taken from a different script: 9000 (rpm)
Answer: 300 (rpm)
